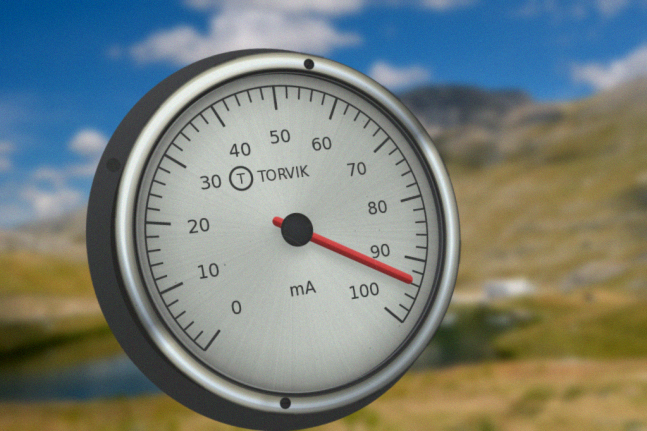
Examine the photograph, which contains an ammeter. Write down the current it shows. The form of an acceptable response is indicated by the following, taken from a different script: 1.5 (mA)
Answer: 94 (mA)
